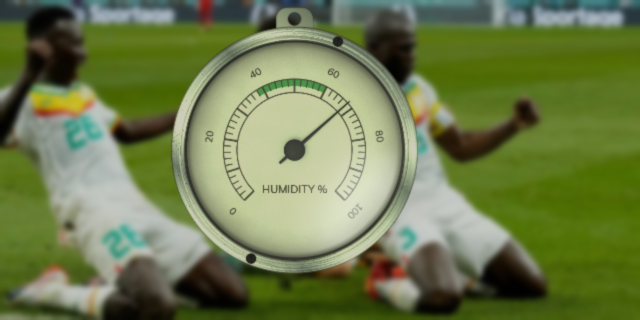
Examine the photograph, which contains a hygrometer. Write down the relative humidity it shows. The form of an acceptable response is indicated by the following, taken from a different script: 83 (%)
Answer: 68 (%)
